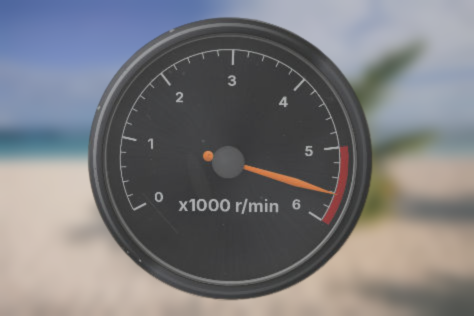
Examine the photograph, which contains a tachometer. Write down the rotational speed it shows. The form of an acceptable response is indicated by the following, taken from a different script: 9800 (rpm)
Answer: 5600 (rpm)
